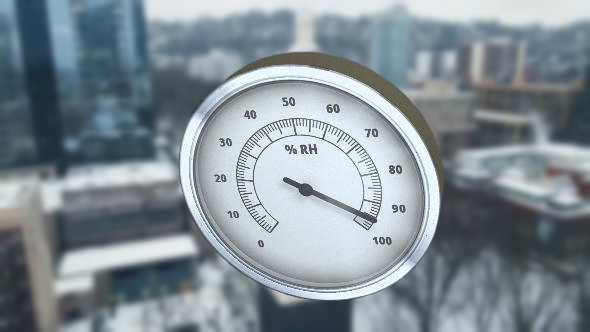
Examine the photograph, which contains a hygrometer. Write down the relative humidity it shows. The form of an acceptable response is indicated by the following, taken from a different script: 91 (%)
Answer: 95 (%)
